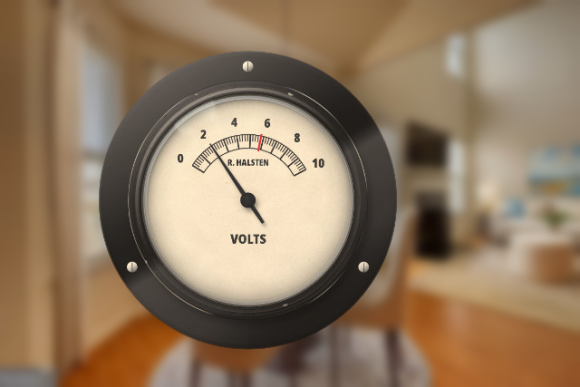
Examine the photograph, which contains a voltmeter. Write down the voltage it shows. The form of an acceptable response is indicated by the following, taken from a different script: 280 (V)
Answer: 2 (V)
